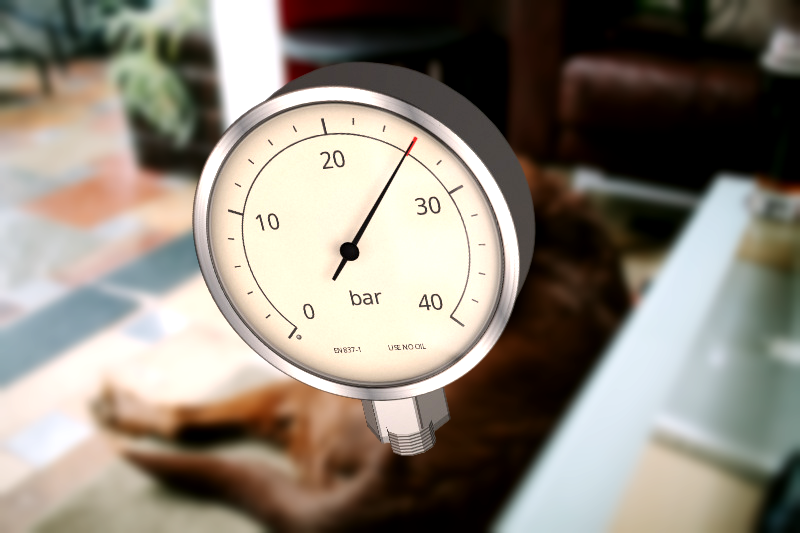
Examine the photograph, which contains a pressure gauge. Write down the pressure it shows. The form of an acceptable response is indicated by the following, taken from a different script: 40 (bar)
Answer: 26 (bar)
